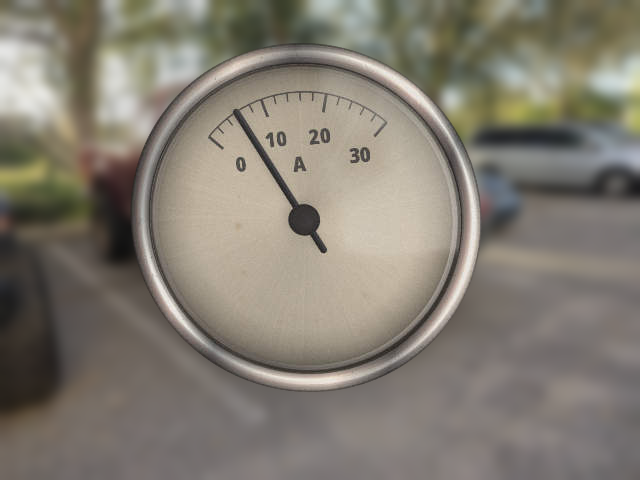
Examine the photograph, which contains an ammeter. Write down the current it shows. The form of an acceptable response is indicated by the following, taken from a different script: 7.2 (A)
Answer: 6 (A)
